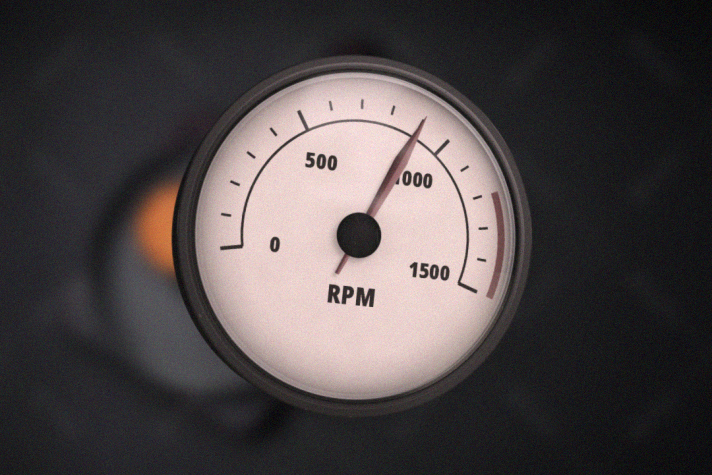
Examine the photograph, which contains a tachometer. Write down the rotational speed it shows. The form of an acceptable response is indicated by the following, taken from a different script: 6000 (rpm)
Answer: 900 (rpm)
